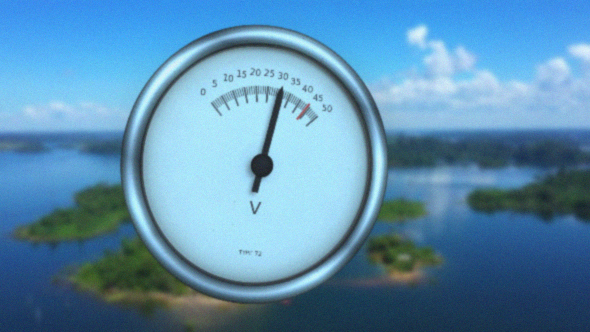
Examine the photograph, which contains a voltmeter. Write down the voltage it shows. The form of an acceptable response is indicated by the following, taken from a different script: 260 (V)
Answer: 30 (V)
